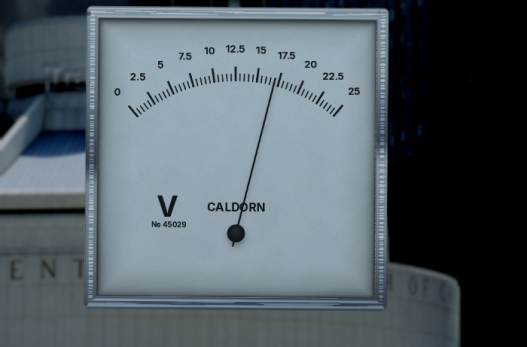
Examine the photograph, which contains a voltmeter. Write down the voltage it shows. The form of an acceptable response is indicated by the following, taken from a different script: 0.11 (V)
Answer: 17 (V)
